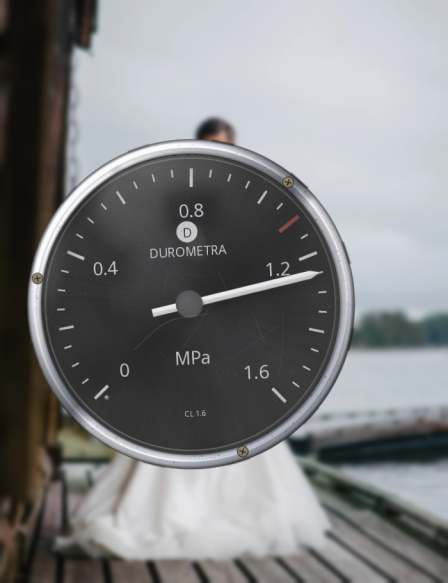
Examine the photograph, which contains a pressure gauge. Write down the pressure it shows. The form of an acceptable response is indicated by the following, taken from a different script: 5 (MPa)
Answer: 1.25 (MPa)
